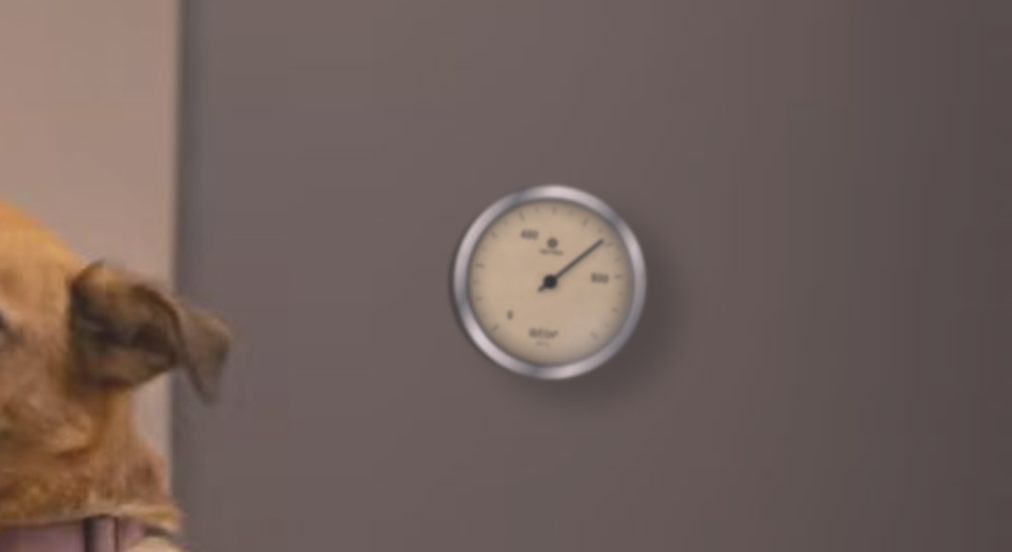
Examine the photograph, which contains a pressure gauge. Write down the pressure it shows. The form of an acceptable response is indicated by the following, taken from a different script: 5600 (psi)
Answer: 675 (psi)
